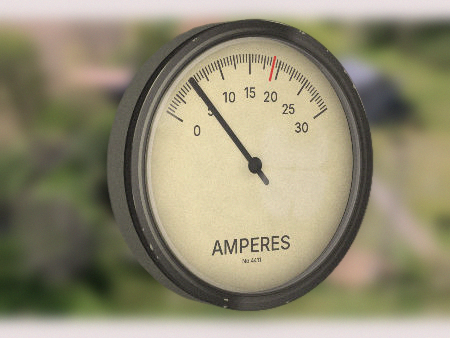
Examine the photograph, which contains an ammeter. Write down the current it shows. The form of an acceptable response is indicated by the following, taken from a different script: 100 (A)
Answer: 5 (A)
